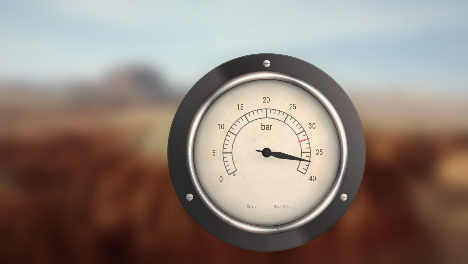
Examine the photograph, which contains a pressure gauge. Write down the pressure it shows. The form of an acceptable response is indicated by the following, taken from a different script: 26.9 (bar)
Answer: 37 (bar)
